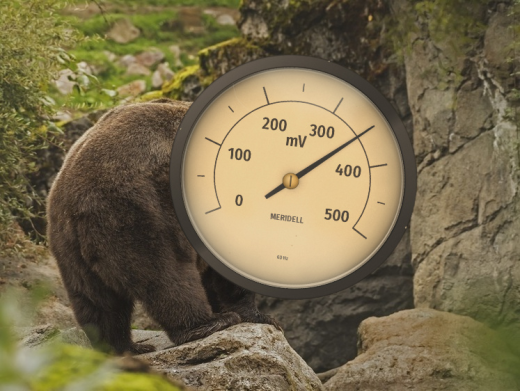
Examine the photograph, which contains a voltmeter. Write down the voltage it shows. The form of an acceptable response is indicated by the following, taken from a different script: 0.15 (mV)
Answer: 350 (mV)
